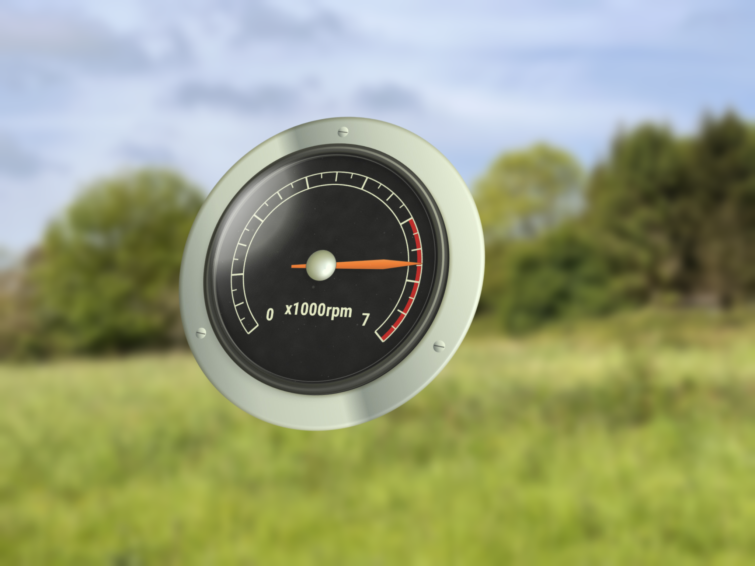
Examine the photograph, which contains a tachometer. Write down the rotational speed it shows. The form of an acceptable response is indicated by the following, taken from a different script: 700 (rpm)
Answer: 5750 (rpm)
